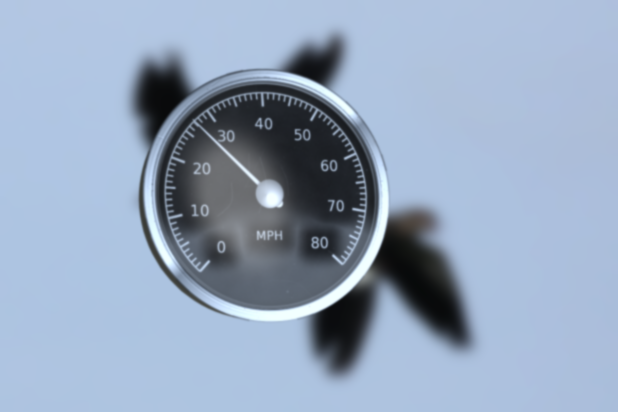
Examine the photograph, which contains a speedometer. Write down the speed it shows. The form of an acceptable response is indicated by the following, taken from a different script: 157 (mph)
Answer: 27 (mph)
